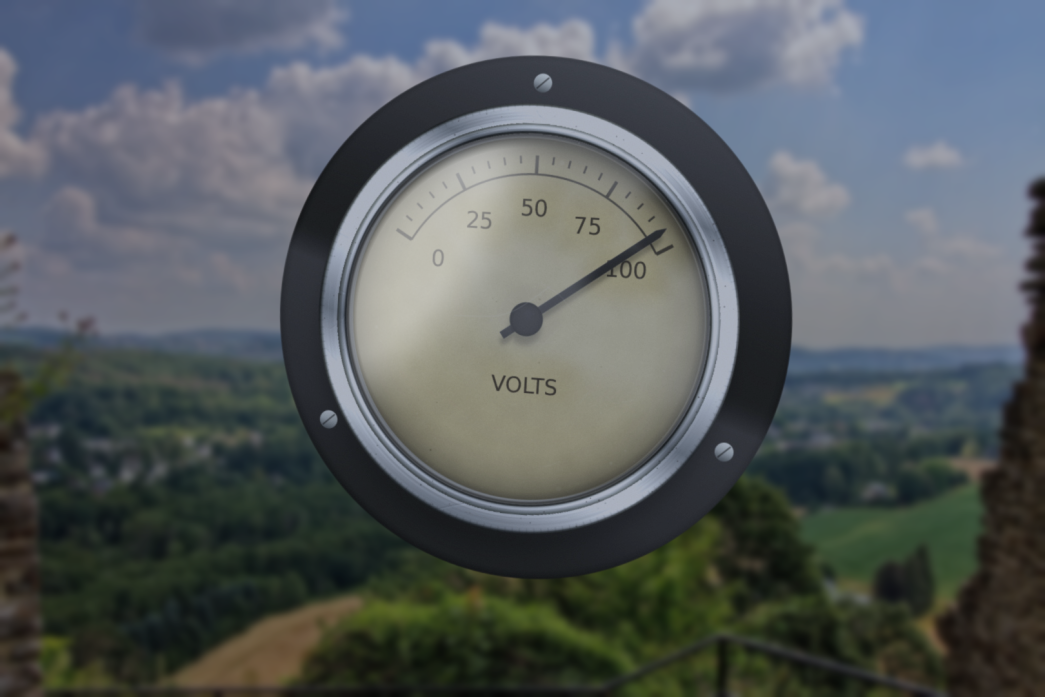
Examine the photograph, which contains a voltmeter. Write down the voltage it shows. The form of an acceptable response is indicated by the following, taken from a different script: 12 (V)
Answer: 95 (V)
